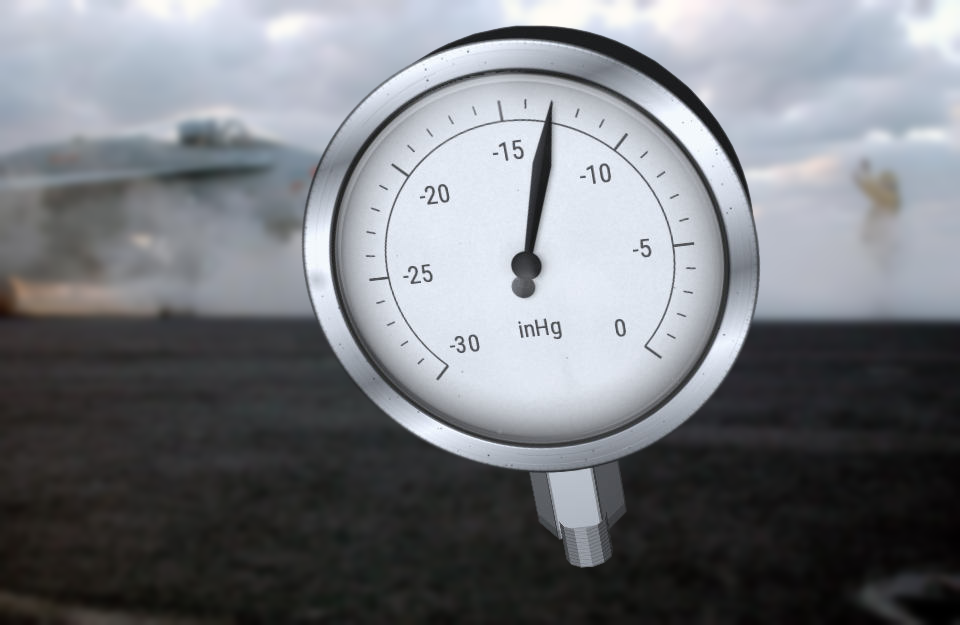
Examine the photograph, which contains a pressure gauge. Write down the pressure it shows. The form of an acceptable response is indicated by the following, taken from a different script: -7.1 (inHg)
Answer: -13 (inHg)
